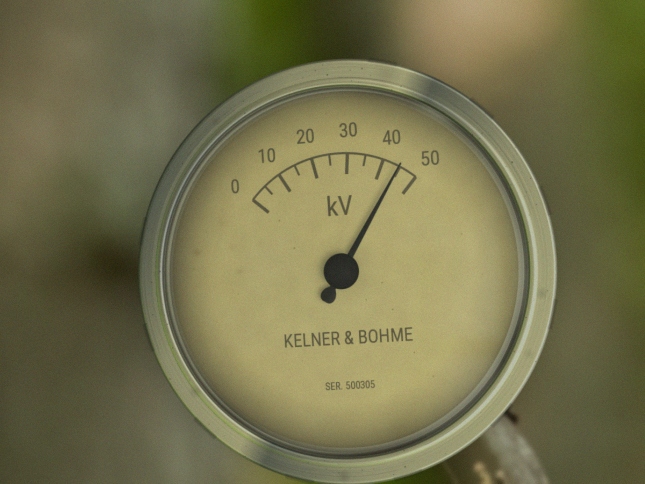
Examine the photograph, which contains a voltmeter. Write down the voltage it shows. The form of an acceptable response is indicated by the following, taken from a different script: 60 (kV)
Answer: 45 (kV)
